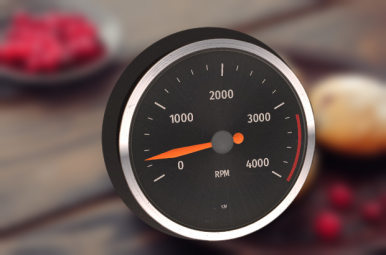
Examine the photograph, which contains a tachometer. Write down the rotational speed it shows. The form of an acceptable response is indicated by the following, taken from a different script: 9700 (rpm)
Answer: 300 (rpm)
